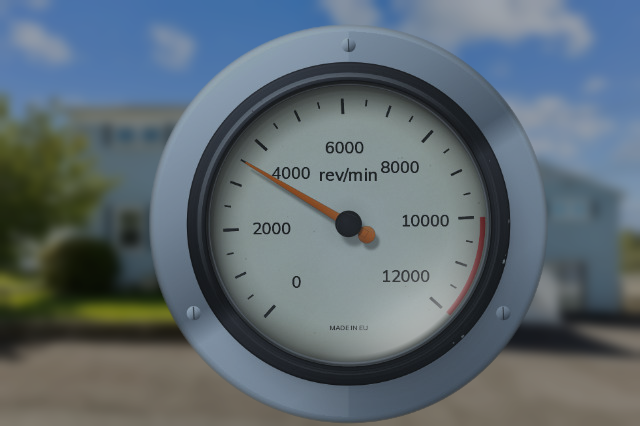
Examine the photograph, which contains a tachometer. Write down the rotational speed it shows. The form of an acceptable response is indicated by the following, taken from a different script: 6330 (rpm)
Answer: 3500 (rpm)
